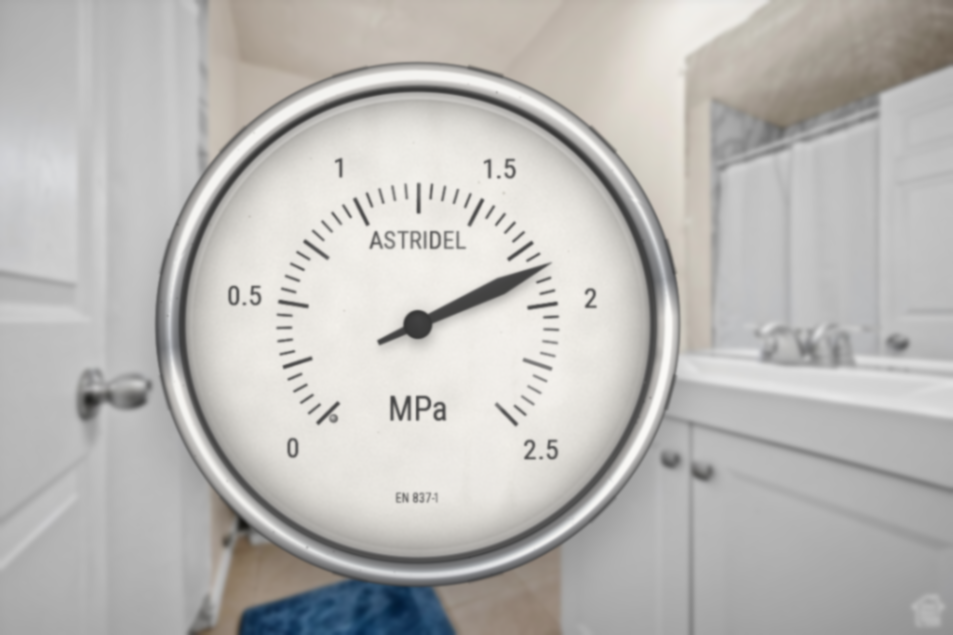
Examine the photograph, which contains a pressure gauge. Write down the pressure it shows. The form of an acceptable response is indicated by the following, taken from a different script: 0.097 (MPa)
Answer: 1.85 (MPa)
